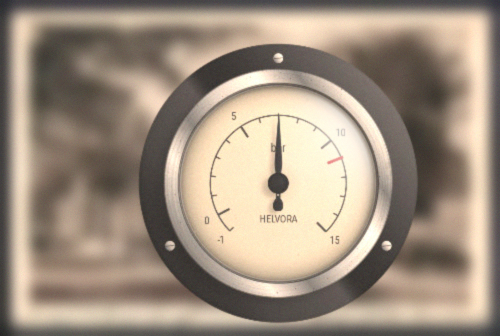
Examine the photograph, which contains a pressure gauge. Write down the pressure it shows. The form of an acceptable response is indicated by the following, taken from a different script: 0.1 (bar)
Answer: 7 (bar)
